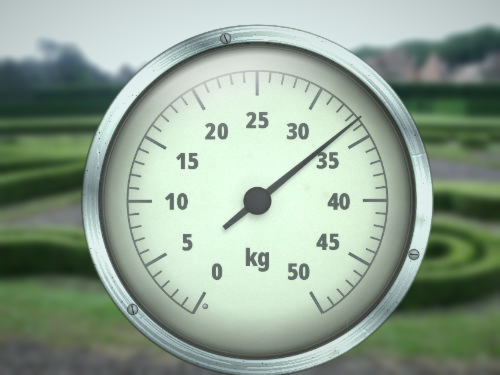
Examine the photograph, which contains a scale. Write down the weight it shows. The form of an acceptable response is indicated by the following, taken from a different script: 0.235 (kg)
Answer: 33.5 (kg)
